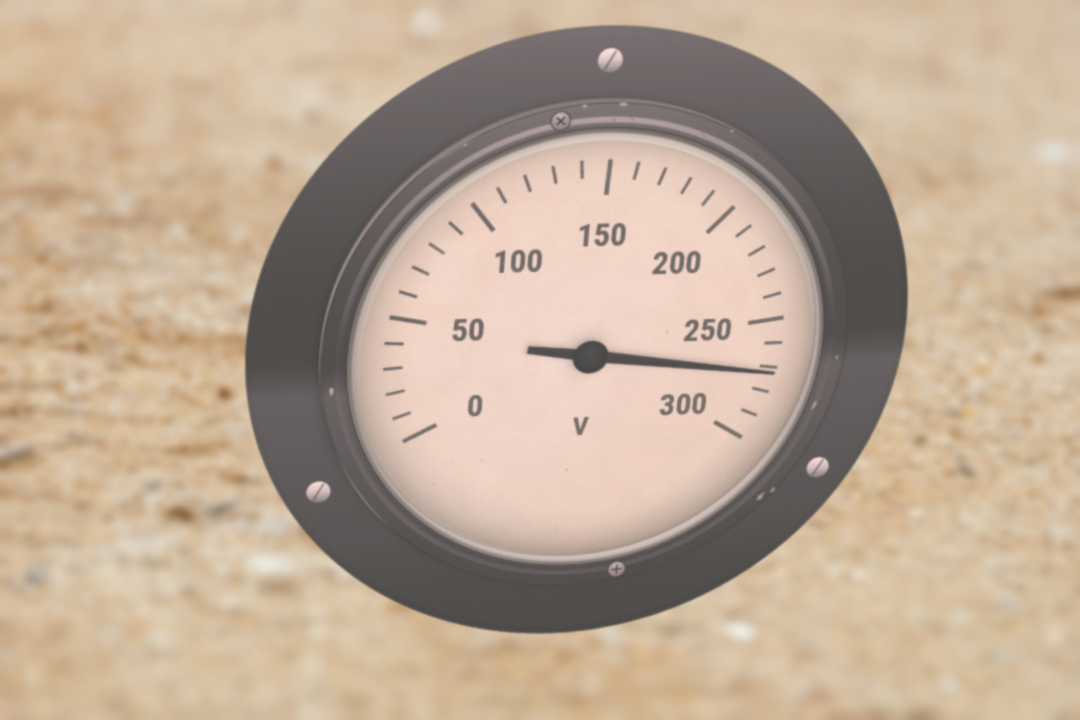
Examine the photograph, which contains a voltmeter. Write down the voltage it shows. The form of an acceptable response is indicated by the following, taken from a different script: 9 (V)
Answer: 270 (V)
